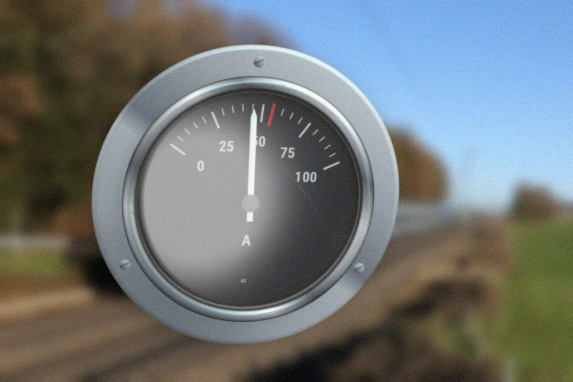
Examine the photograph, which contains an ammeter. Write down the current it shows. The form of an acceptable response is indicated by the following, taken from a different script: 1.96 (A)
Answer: 45 (A)
